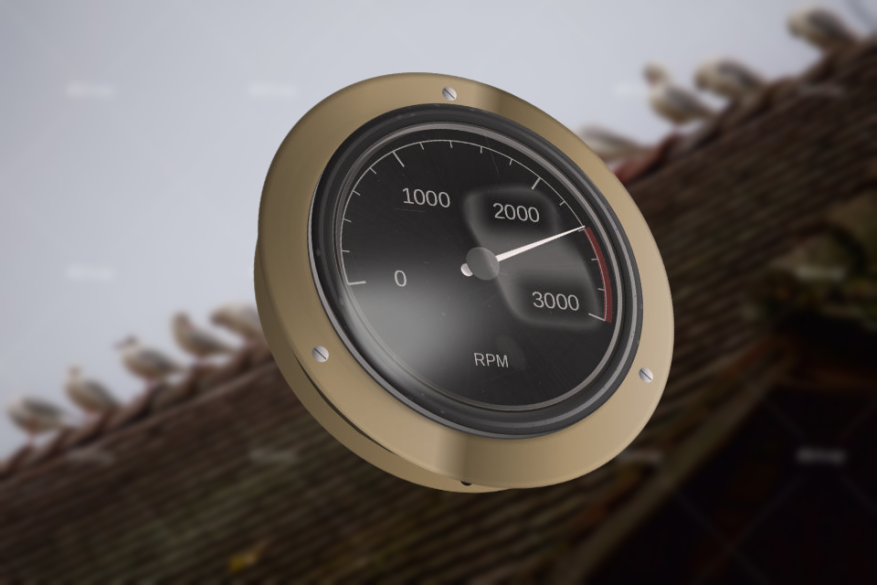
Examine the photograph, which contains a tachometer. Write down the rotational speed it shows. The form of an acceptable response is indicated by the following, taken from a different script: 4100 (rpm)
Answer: 2400 (rpm)
